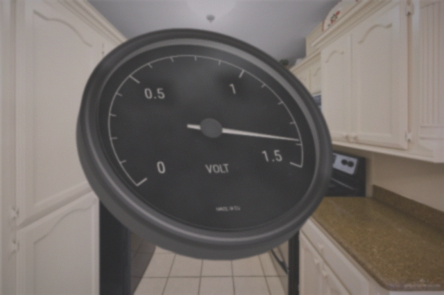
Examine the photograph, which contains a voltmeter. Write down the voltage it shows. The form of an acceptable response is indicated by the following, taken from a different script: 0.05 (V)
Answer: 1.4 (V)
